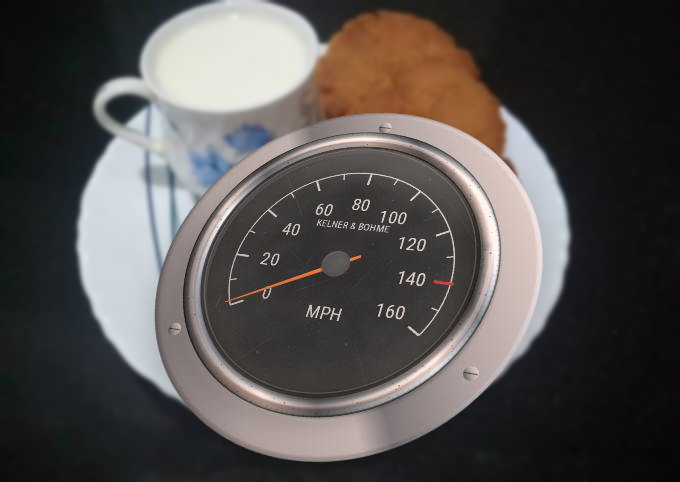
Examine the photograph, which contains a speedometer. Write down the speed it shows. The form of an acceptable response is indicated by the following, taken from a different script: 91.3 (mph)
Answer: 0 (mph)
